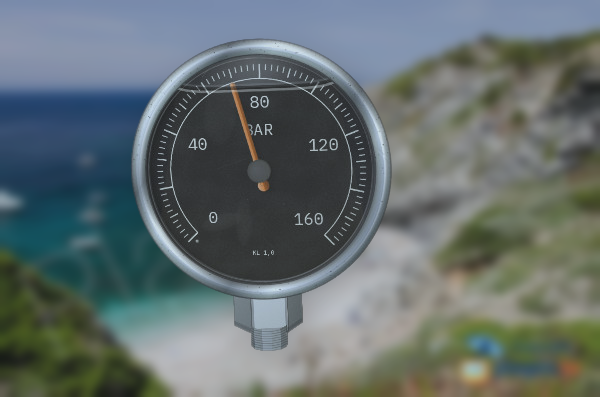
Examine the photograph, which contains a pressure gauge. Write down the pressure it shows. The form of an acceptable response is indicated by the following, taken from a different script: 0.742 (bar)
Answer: 70 (bar)
